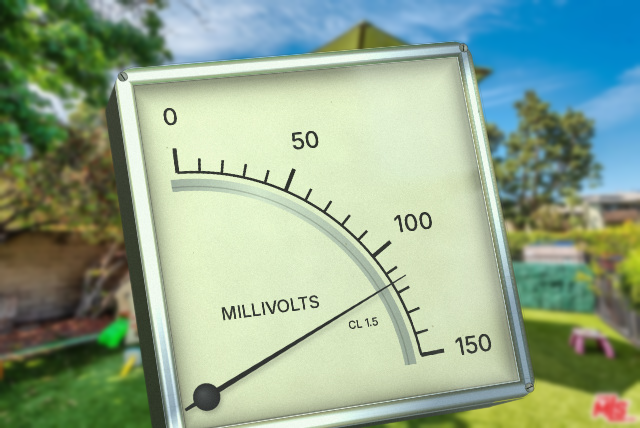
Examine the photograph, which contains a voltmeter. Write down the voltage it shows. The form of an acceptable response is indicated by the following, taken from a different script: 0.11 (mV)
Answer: 115 (mV)
